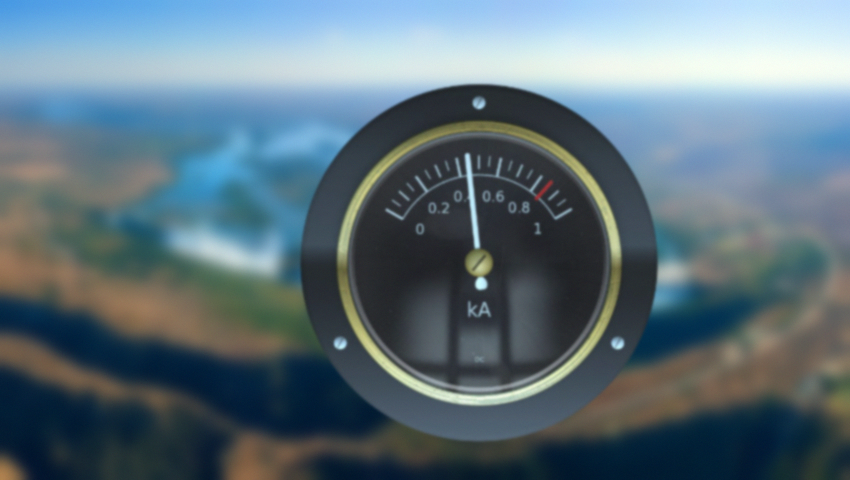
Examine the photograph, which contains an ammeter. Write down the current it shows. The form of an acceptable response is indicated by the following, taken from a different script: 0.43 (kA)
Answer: 0.45 (kA)
